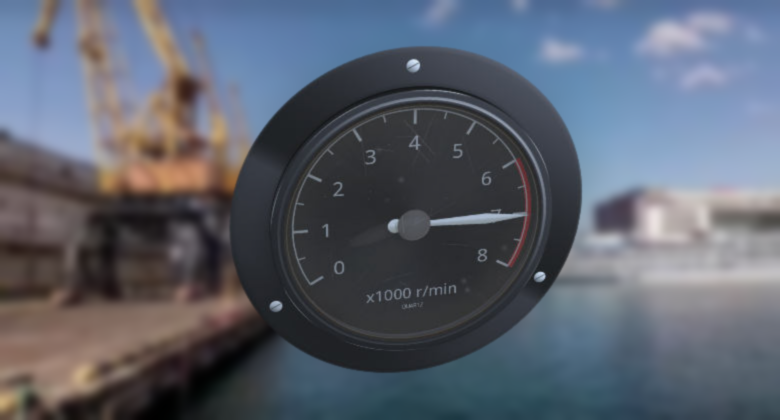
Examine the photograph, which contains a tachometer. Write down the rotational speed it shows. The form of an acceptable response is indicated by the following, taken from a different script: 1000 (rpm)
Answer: 7000 (rpm)
